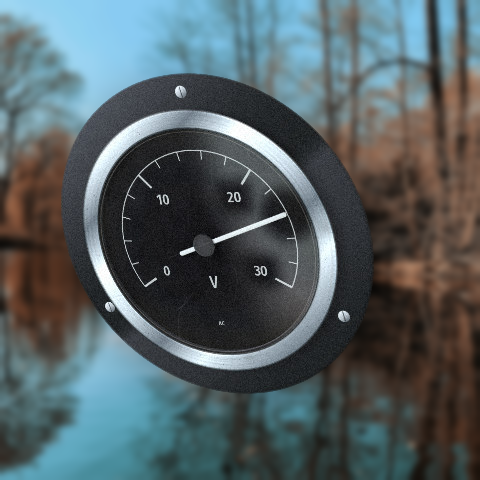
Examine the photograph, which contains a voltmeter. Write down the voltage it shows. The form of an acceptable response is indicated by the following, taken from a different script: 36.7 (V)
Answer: 24 (V)
